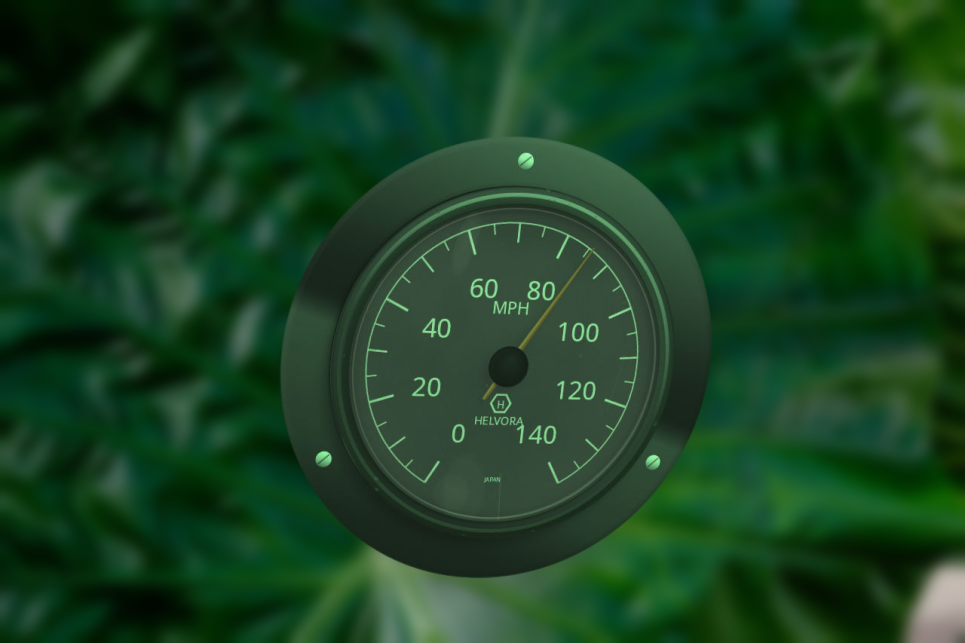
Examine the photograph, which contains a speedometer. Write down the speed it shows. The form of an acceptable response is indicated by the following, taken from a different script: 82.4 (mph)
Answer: 85 (mph)
